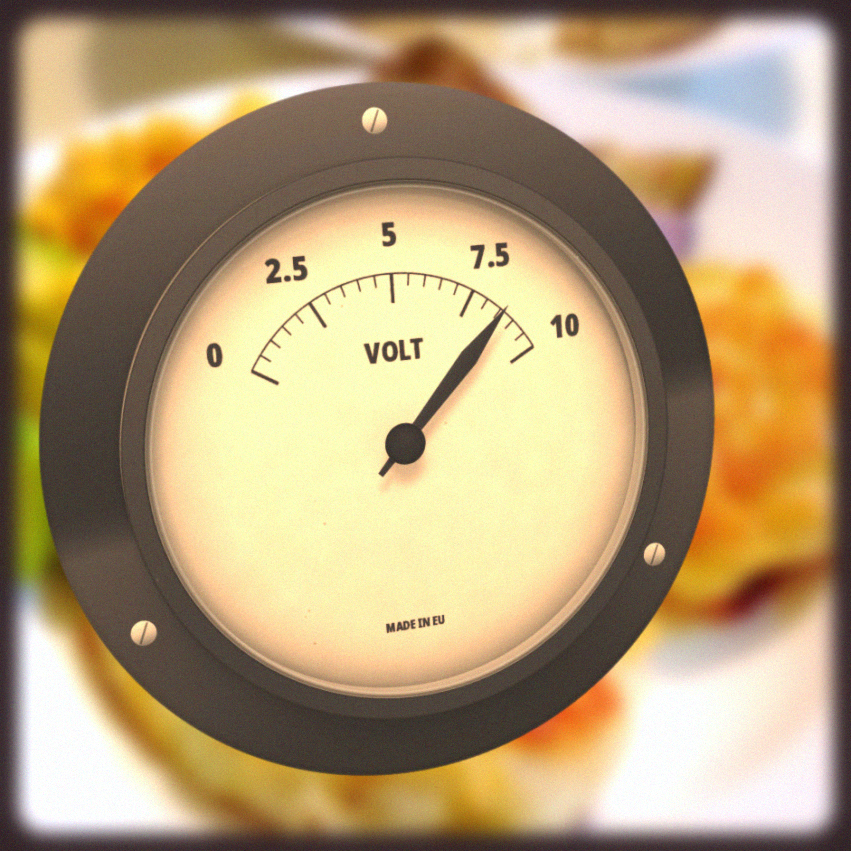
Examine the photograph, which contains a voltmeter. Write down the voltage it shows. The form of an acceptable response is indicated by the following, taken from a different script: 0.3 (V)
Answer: 8.5 (V)
